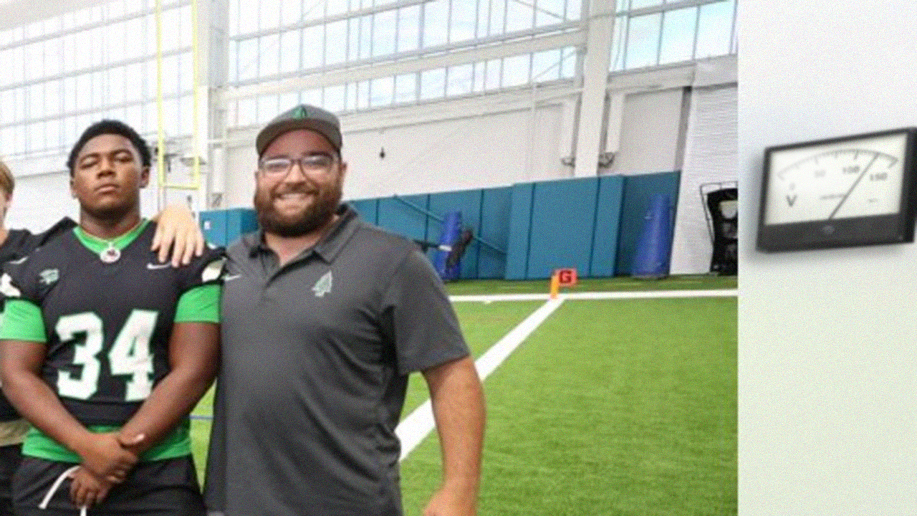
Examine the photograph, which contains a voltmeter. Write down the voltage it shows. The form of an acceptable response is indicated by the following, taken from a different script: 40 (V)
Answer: 125 (V)
